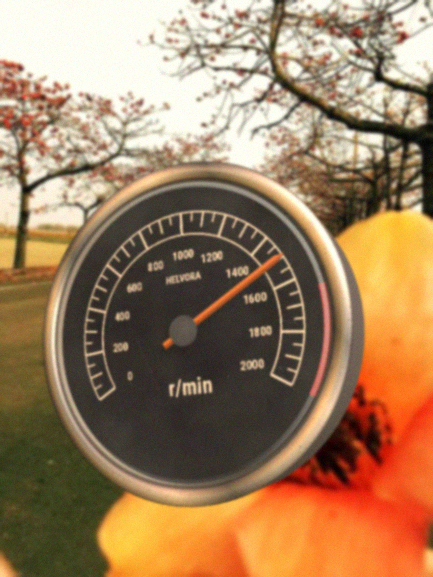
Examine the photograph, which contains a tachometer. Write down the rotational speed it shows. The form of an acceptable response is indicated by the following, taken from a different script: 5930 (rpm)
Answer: 1500 (rpm)
